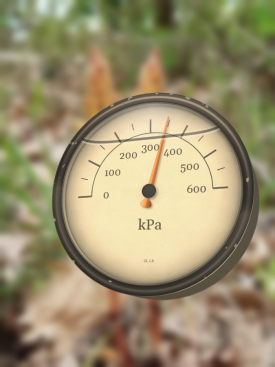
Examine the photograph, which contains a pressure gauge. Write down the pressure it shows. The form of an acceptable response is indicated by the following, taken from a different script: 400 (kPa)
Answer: 350 (kPa)
